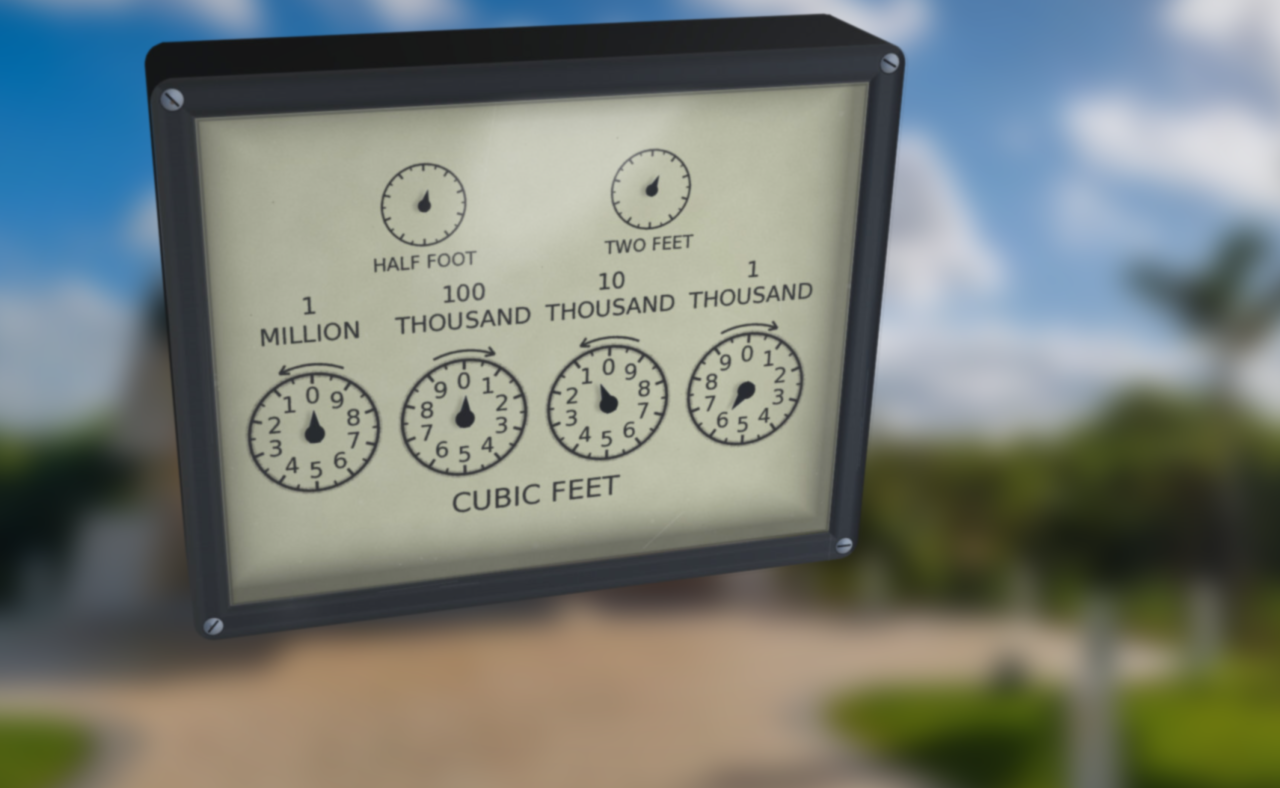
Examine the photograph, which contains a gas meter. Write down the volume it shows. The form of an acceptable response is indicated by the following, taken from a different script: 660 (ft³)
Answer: 600 (ft³)
